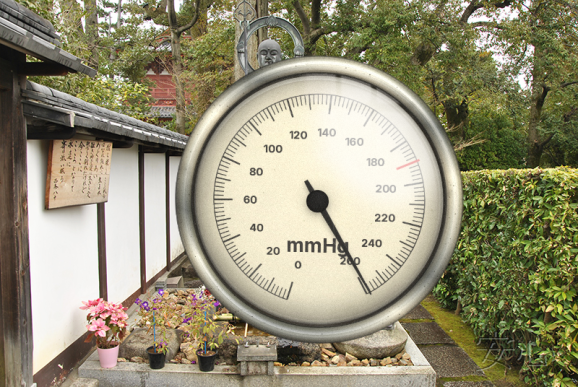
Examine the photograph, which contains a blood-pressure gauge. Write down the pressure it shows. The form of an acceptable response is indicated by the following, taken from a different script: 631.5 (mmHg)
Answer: 258 (mmHg)
